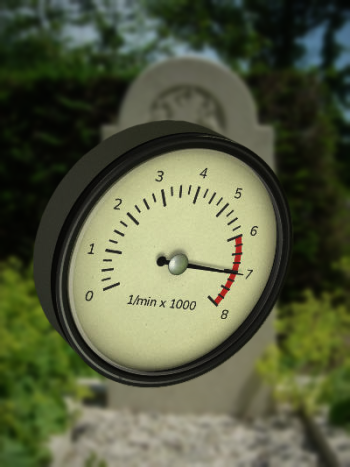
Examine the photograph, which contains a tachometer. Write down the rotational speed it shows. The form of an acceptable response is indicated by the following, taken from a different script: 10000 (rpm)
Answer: 7000 (rpm)
